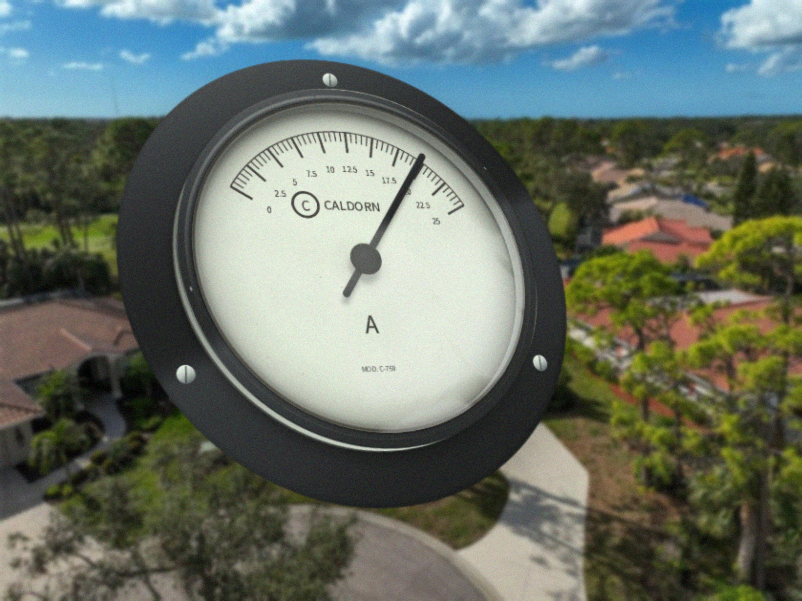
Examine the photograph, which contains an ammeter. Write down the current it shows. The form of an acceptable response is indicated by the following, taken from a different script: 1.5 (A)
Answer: 19.5 (A)
